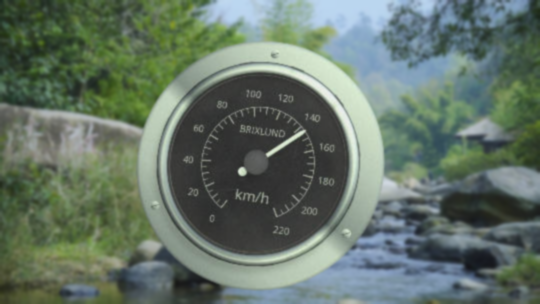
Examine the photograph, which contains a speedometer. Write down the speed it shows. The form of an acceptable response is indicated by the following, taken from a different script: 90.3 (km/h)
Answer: 145 (km/h)
